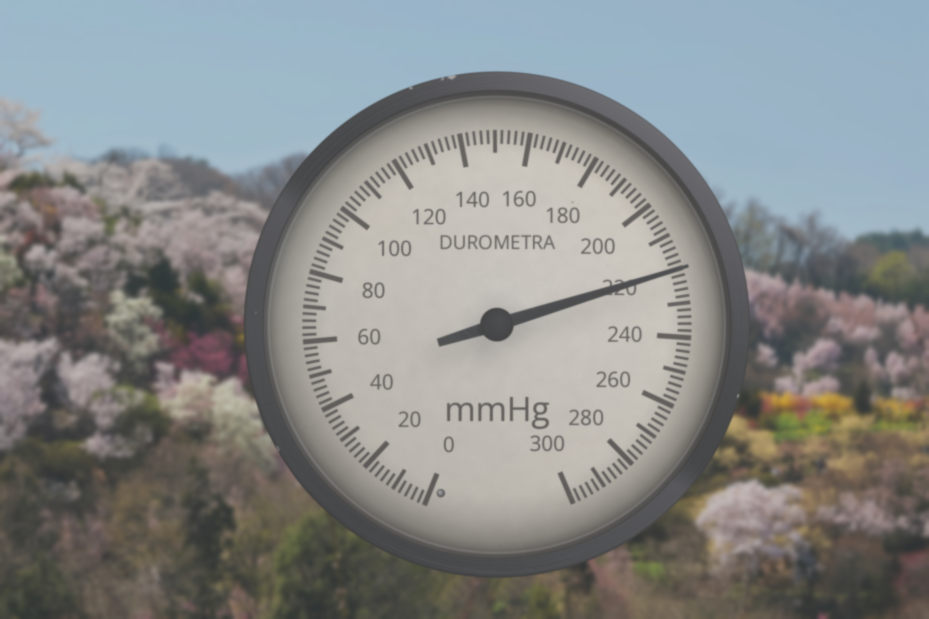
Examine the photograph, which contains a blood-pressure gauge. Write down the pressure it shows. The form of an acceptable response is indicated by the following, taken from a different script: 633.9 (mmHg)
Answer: 220 (mmHg)
